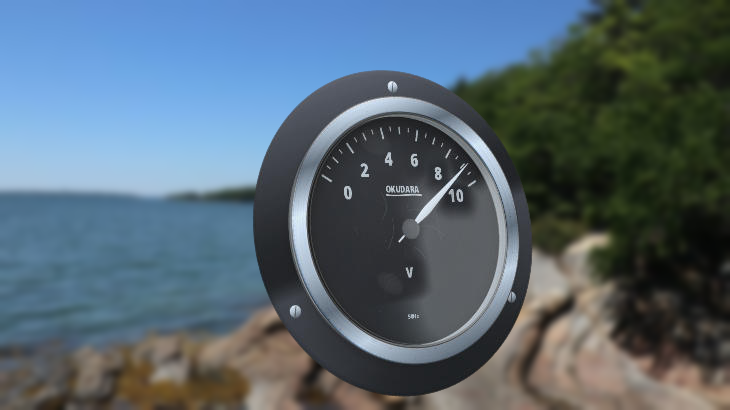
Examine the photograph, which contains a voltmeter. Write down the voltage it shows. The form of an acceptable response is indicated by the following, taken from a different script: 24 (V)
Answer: 9 (V)
